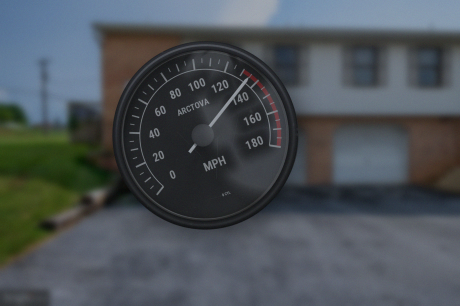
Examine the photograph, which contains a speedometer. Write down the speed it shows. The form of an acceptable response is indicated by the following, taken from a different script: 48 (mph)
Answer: 135 (mph)
